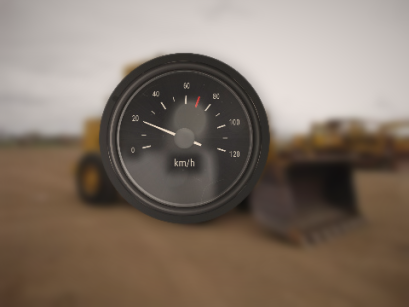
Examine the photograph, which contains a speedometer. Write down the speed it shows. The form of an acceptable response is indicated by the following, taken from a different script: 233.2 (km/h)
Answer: 20 (km/h)
